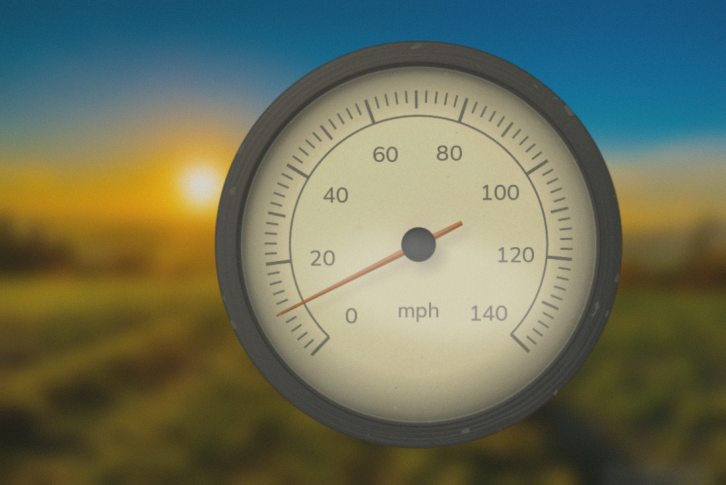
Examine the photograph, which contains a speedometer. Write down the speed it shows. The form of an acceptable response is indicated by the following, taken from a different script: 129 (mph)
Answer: 10 (mph)
